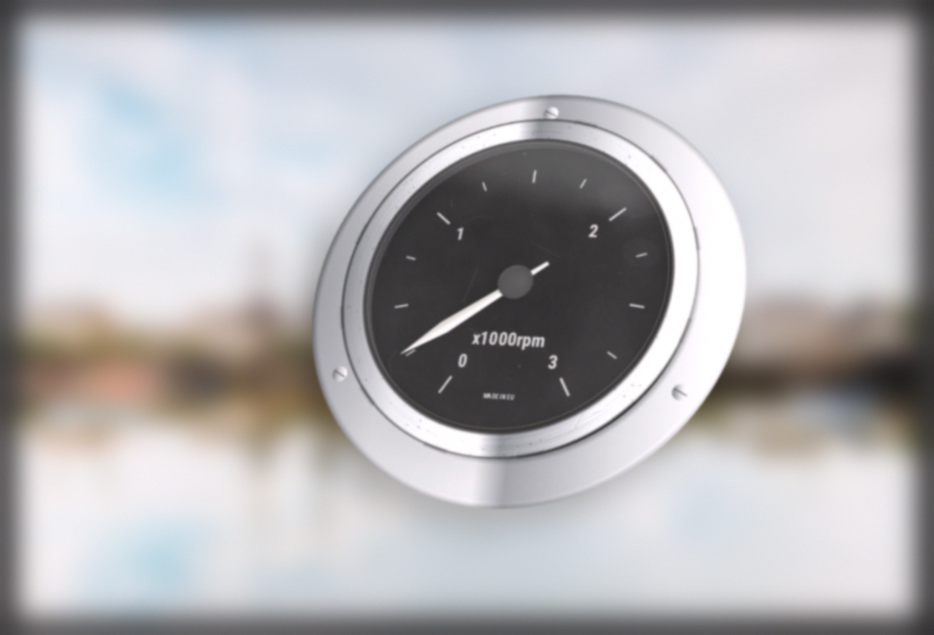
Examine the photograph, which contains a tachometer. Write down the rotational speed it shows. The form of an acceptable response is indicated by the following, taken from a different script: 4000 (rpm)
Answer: 250 (rpm)
